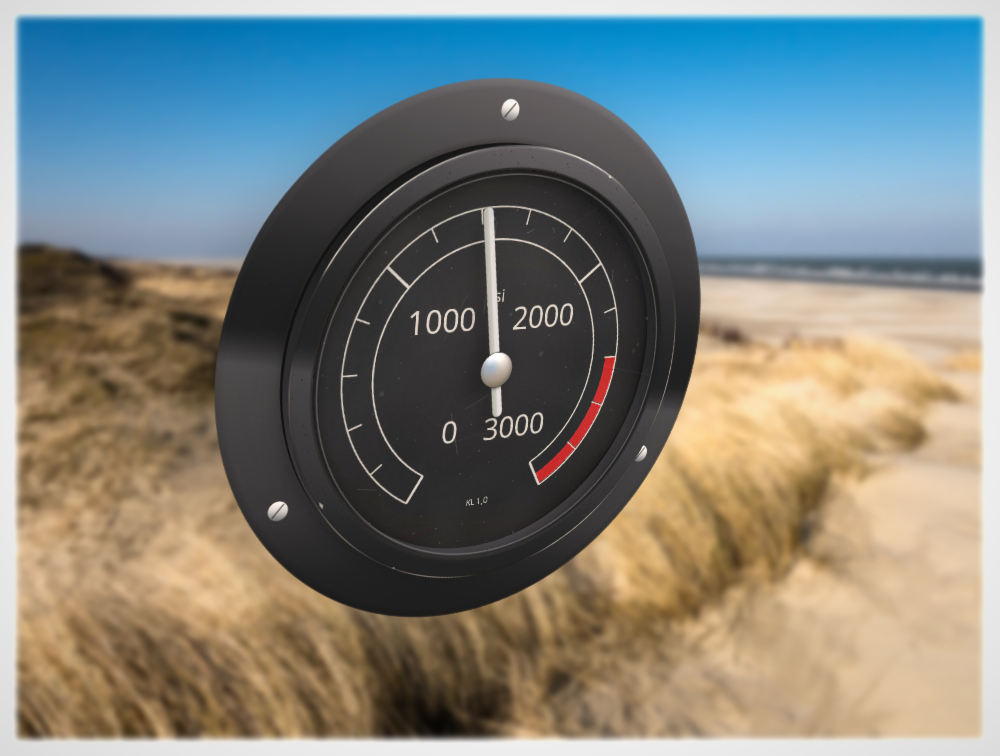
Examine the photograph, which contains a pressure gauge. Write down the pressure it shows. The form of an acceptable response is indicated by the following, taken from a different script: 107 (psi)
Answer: 1400 (psi)
